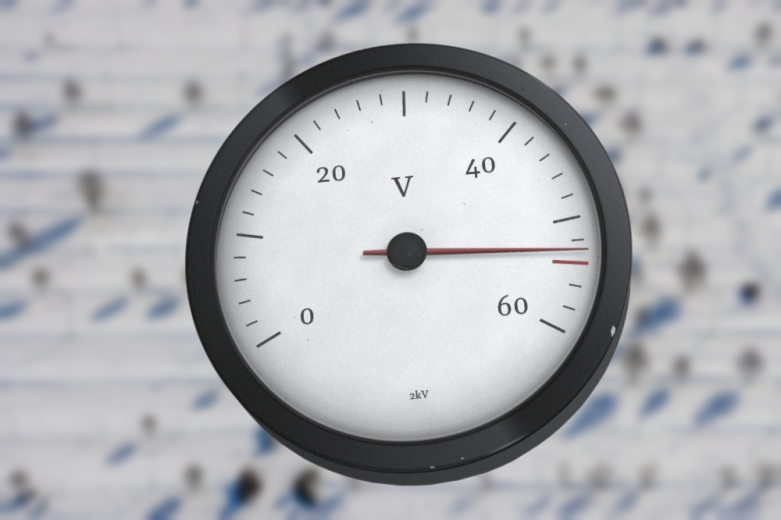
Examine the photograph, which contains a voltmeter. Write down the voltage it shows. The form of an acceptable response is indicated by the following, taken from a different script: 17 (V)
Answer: 53 (V)
